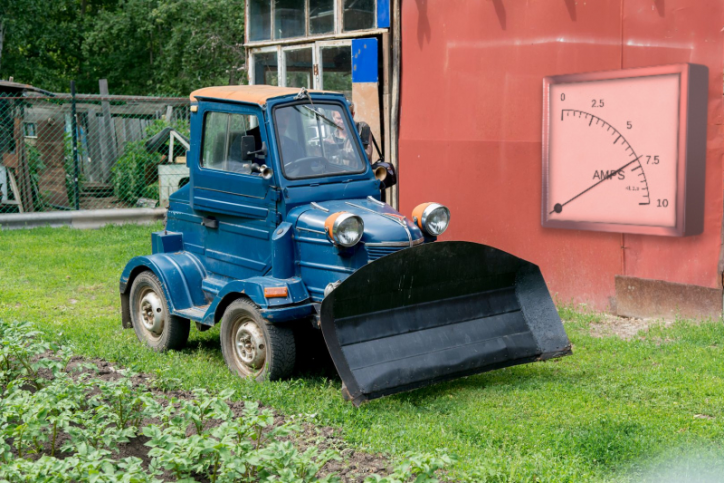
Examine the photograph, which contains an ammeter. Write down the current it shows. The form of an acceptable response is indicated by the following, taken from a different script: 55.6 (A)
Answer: 7 (A)
